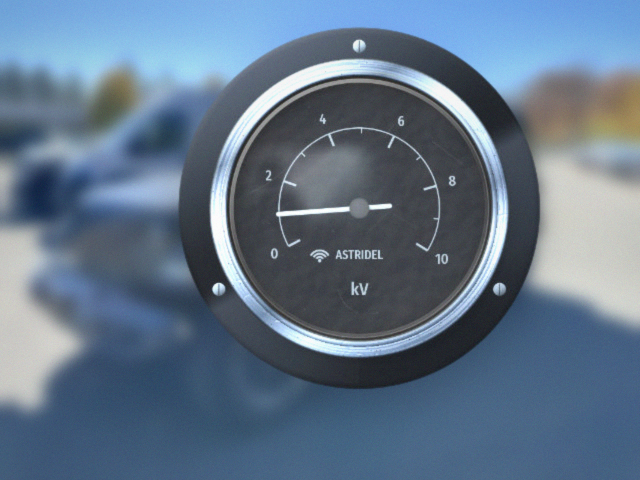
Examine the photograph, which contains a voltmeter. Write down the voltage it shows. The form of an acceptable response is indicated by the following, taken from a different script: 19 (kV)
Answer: 1 (kV)
